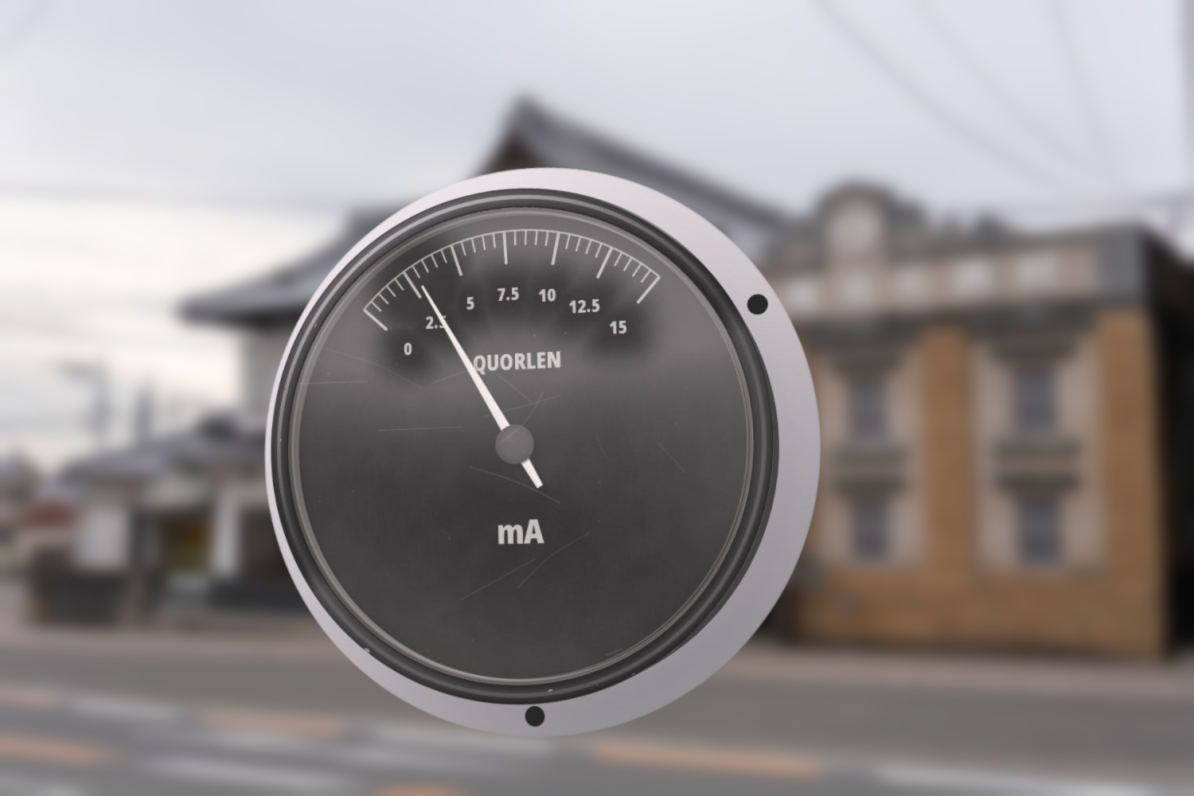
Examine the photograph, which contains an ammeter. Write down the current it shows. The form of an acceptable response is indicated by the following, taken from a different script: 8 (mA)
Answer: 3 (mA)
